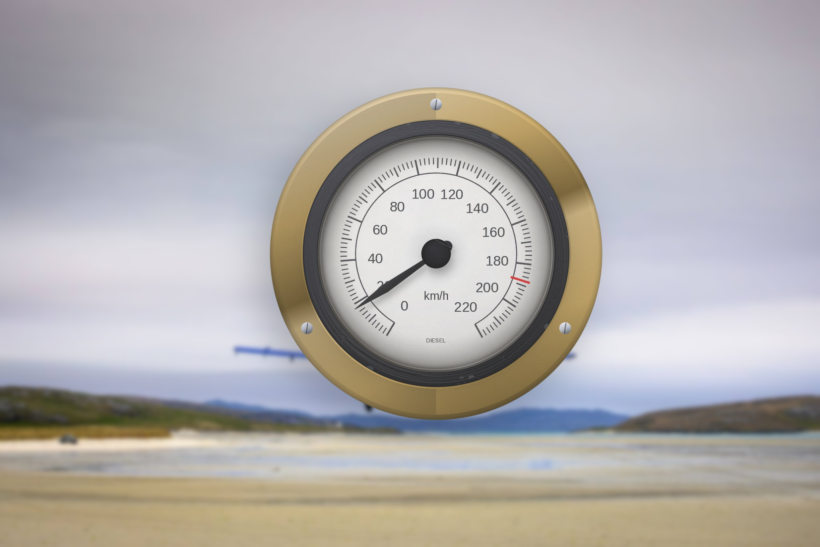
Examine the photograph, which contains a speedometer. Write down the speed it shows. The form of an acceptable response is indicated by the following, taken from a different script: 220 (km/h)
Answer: 18 (km/h)
